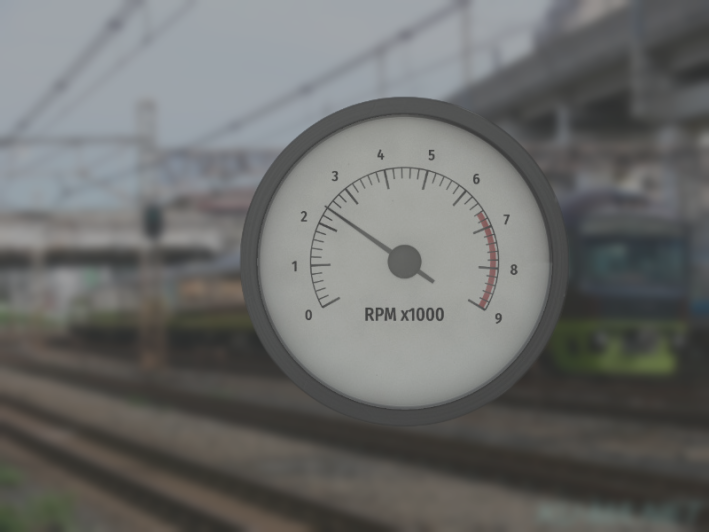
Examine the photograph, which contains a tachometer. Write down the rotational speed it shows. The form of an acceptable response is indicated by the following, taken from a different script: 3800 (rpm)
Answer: 2400 (rpm)
